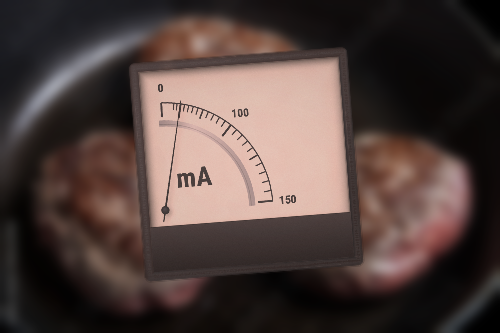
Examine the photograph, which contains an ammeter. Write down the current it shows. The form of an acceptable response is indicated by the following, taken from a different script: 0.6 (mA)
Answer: 50 (mA)
